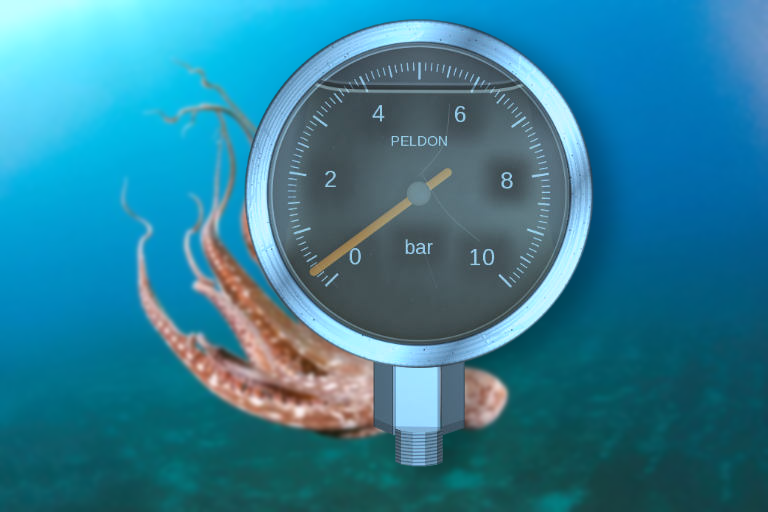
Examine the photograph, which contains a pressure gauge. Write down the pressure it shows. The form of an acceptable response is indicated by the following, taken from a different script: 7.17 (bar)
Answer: 0.3 (bar)
